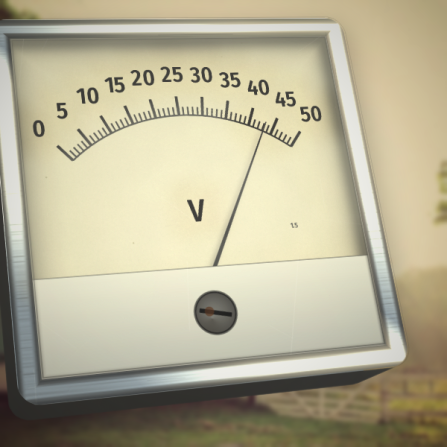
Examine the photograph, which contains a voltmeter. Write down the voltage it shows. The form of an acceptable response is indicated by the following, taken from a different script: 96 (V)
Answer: 43 (V)
